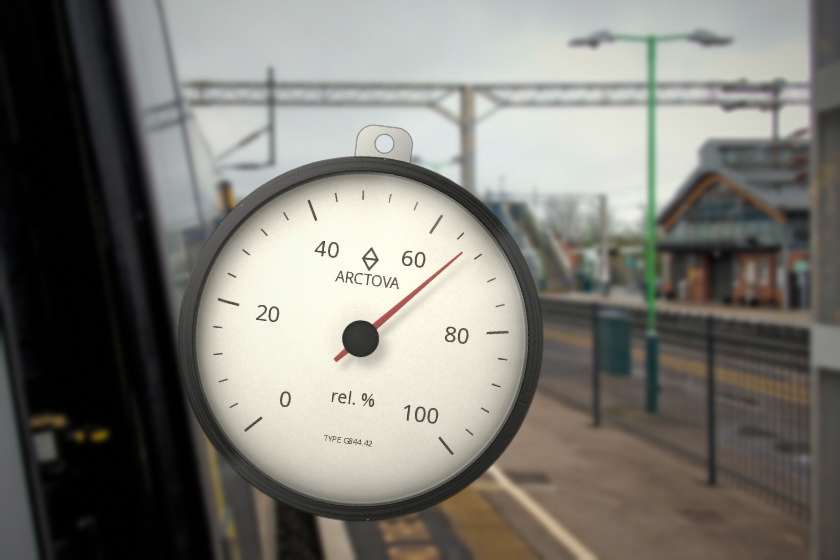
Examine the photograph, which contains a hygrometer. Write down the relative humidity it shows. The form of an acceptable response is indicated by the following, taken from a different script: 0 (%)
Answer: 66 (%)
